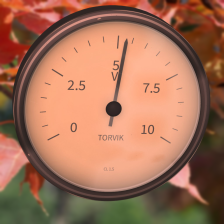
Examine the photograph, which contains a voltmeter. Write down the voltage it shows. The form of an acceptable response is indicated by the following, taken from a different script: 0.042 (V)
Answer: 5.25 (V)
